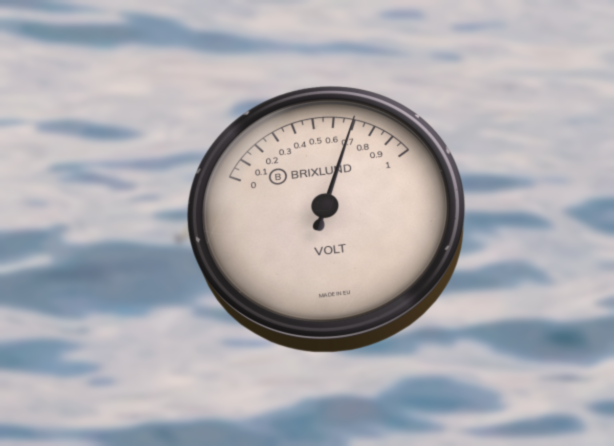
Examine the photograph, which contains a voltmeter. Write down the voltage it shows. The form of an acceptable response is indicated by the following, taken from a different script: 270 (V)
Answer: 0.7 (V)
